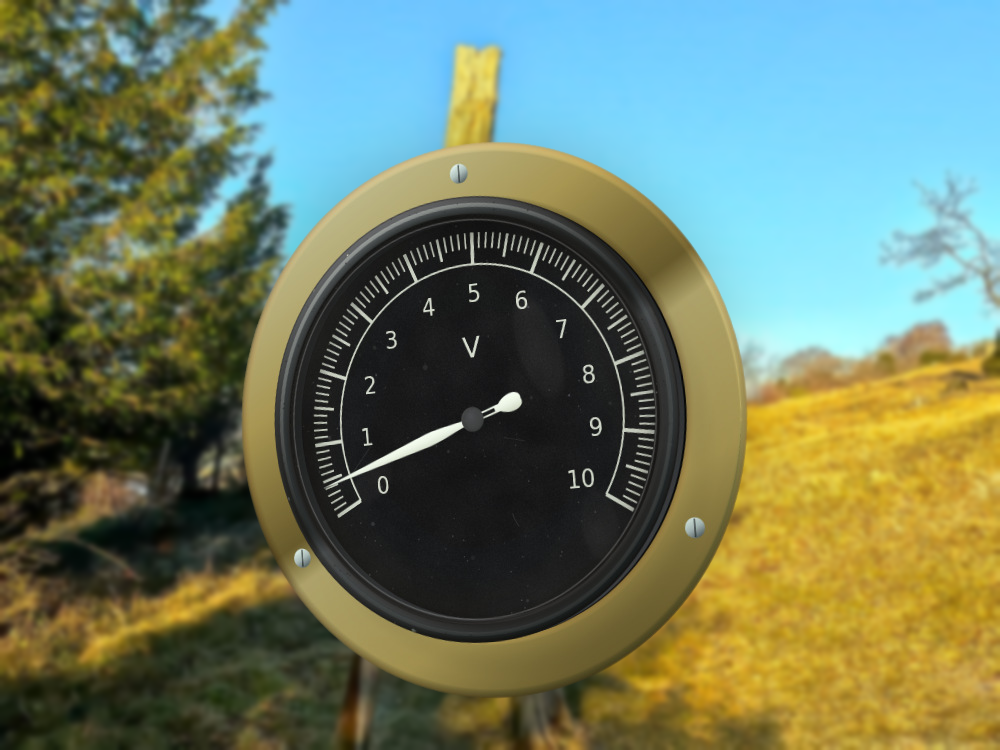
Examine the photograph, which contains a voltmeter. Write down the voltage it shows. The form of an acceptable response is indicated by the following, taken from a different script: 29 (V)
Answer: 0.4 (V)
